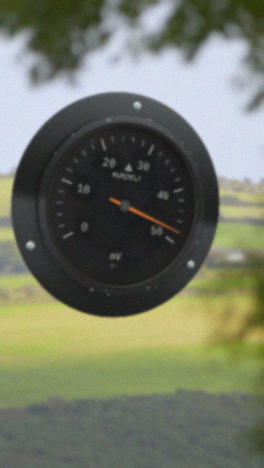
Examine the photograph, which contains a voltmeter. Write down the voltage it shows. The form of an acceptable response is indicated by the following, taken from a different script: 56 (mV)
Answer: 48 (mV)
